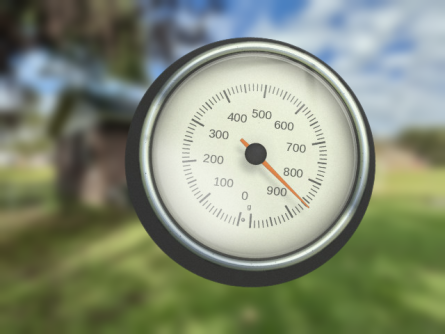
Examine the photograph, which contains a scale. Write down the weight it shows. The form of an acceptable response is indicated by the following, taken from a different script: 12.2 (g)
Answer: 860 (g)
